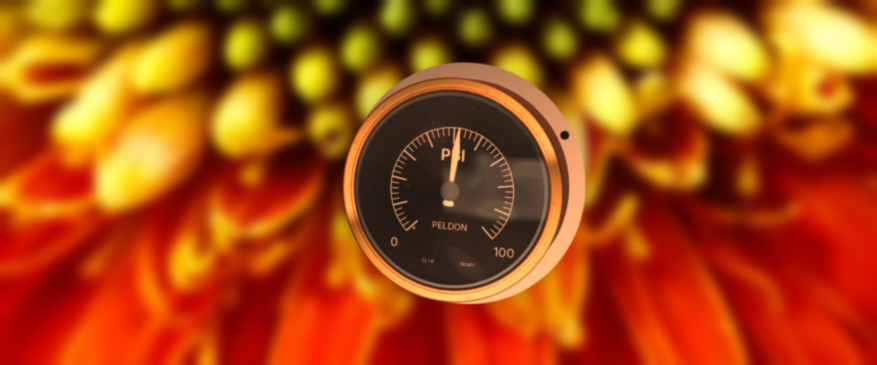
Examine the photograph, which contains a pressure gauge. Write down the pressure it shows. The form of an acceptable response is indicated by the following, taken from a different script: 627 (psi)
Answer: 52 (psi)
